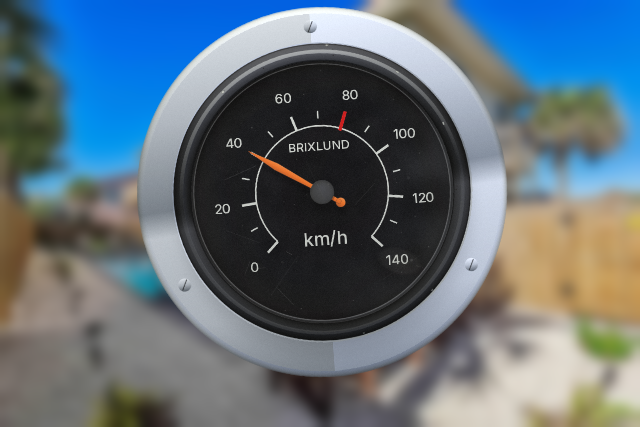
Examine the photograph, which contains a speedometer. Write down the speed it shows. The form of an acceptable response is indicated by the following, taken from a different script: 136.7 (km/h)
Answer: 40 (km/h)
